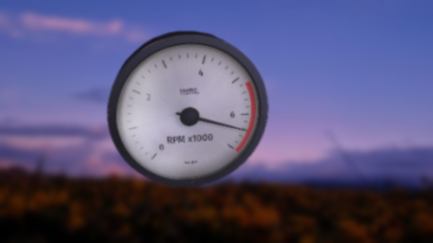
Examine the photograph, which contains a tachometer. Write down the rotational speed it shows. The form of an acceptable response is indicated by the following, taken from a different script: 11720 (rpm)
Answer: 6400 (rpm)
